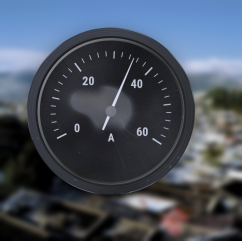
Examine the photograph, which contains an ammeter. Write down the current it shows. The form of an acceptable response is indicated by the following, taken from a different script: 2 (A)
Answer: 35 (A)
